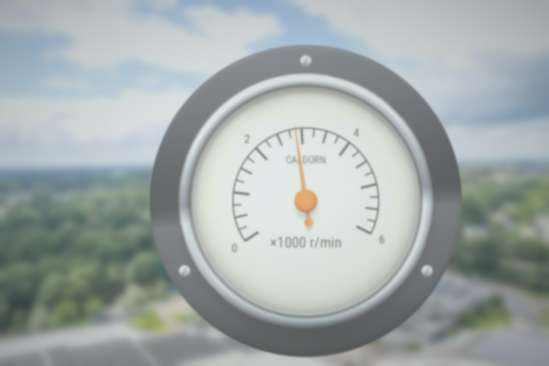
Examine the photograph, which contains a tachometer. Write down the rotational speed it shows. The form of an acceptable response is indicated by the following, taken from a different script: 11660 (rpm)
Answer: 2875 (rpm)
